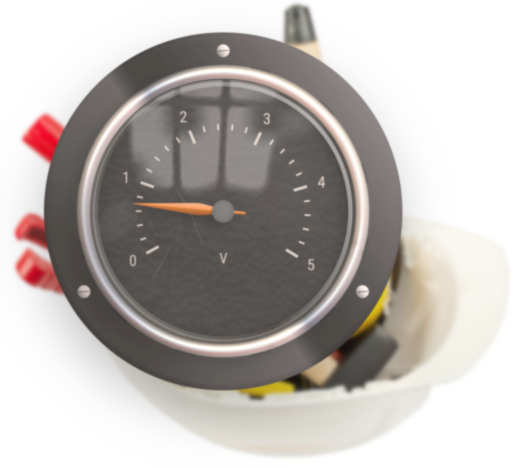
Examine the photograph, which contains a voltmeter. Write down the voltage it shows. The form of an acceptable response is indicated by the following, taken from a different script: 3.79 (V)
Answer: 0.7 (V)
